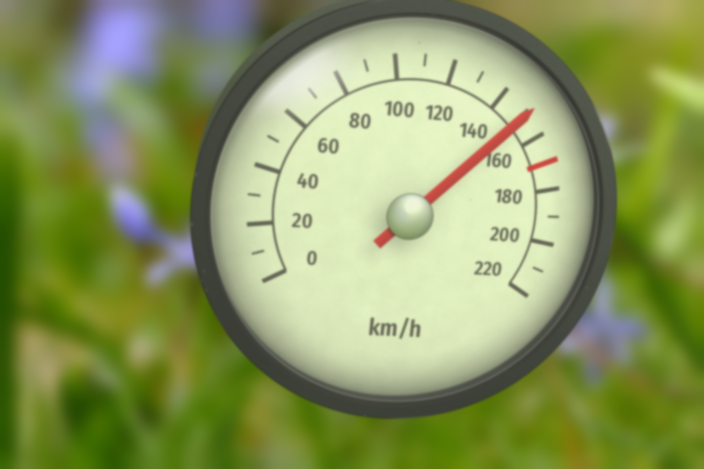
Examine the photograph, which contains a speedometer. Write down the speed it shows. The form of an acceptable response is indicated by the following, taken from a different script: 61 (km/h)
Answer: 150 (km/h)
